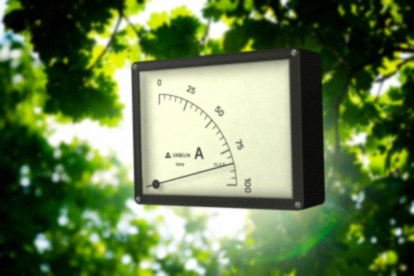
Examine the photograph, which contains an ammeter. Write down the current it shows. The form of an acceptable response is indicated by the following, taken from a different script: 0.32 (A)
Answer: 85 (A)
